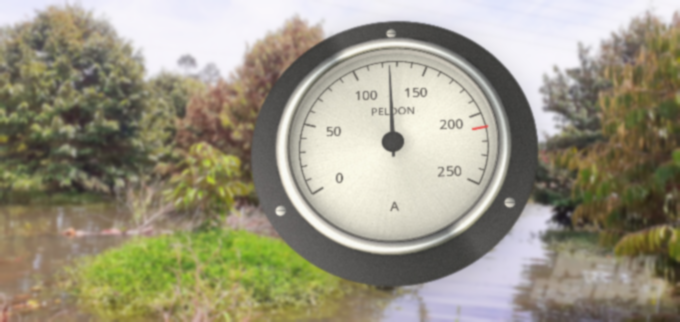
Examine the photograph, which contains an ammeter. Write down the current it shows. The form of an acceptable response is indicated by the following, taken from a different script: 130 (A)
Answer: 125 (A)
